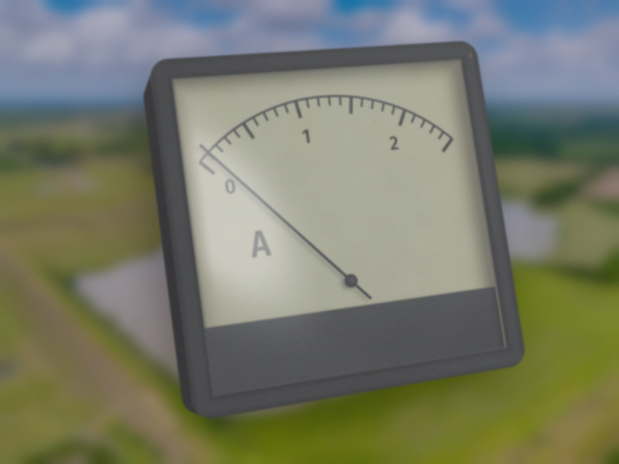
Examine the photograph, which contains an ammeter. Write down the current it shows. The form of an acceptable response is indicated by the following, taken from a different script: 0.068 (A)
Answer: 0.1 (A)
